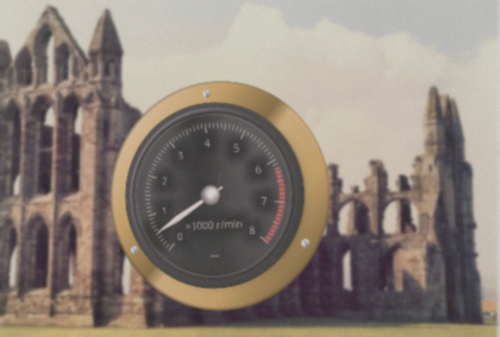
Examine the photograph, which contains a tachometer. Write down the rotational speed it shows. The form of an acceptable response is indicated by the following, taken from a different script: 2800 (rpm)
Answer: 500 (rpm)
